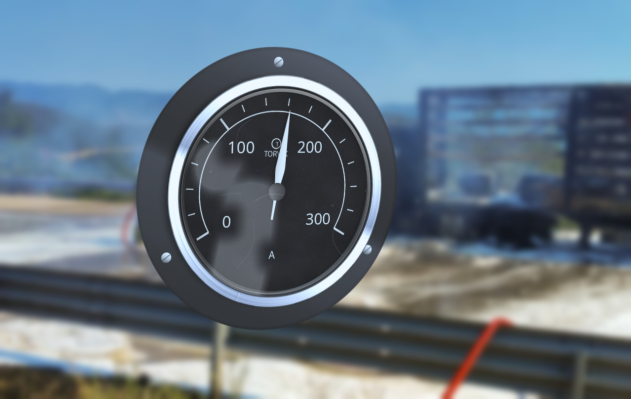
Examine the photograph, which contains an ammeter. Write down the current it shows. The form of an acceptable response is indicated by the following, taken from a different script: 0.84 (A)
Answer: 160 (A)
